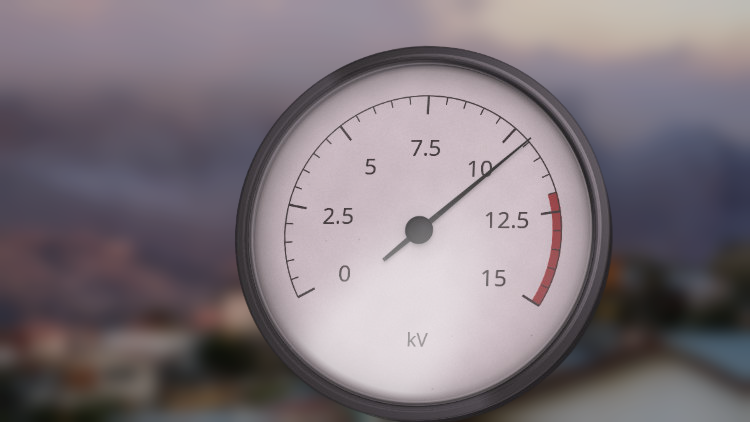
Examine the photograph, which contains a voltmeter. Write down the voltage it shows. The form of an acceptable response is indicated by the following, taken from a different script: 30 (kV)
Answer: 10.5 (kV)
